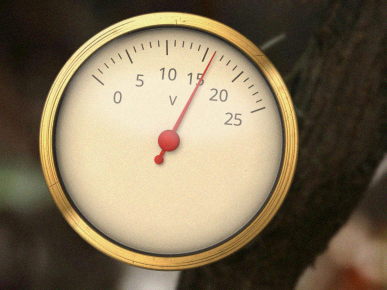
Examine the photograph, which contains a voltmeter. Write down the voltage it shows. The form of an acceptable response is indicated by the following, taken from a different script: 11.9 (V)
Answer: 16 (V)
